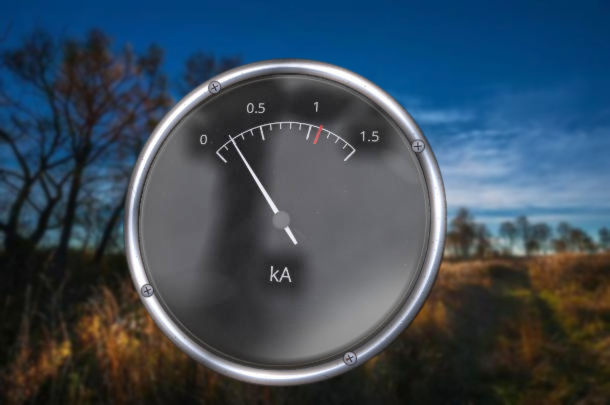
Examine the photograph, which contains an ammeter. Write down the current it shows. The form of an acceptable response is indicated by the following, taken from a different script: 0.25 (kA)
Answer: 0.2 (kA)
